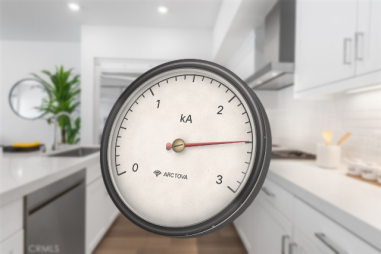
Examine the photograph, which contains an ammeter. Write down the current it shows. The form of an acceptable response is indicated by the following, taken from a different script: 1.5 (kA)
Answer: 2.5 (kA)
